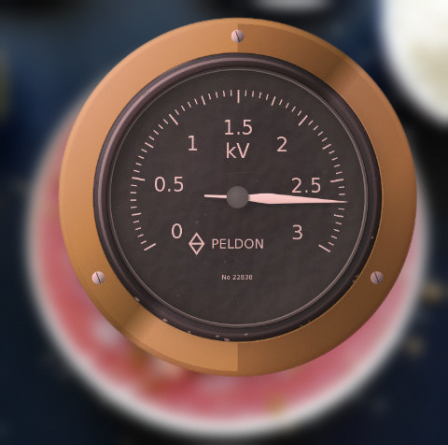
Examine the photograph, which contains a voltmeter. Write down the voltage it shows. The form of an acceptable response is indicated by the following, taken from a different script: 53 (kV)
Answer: 2.65 (kV)
